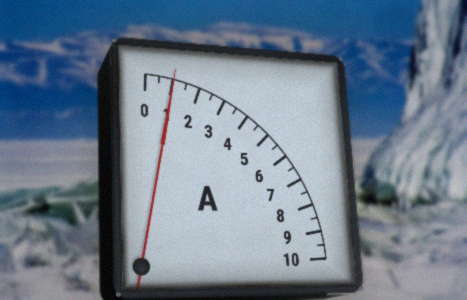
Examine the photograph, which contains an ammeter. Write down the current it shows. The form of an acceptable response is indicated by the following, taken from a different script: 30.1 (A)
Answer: 1 (A)
